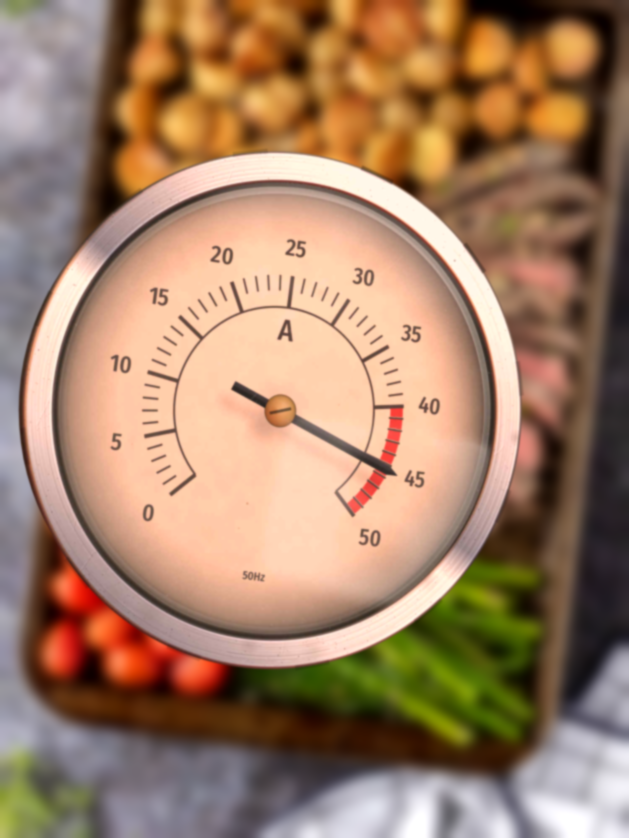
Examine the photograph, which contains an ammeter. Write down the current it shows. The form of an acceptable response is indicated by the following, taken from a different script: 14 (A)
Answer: 45.5 (A)
